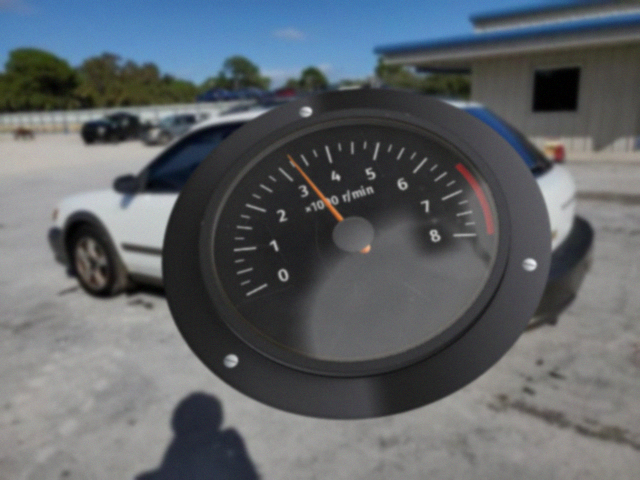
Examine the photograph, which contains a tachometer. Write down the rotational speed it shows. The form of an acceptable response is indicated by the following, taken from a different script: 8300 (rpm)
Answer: 3250 (rpm)
